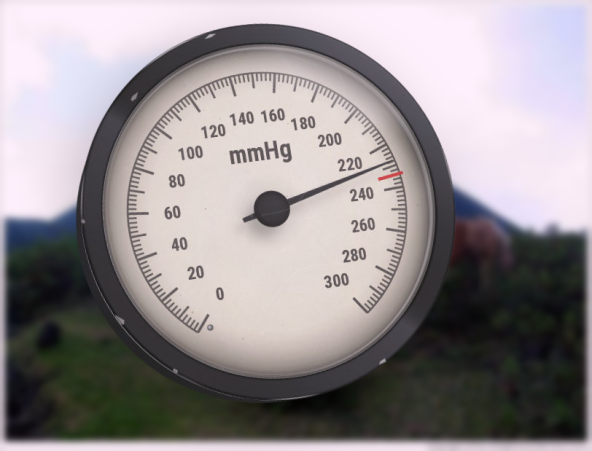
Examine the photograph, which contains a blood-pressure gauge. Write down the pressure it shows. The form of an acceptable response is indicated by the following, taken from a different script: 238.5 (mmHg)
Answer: 228 (mmHg)
